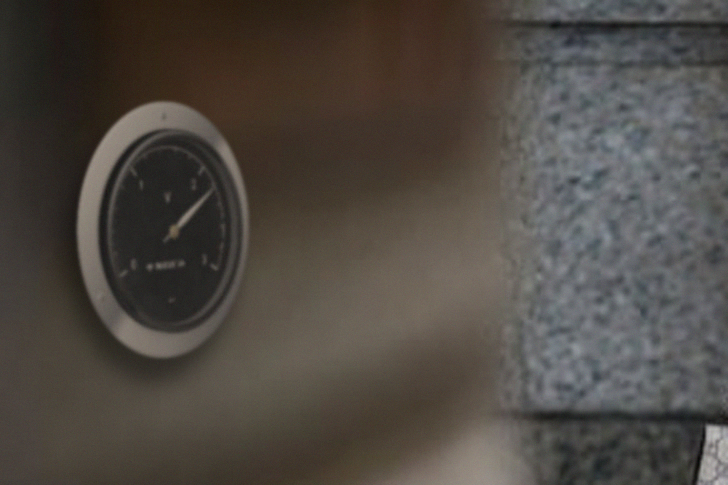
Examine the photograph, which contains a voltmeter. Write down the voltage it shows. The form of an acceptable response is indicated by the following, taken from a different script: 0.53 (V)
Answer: 2.2 (V)
